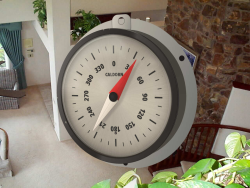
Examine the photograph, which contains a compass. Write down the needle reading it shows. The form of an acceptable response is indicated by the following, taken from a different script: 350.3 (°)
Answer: 35 (°)
